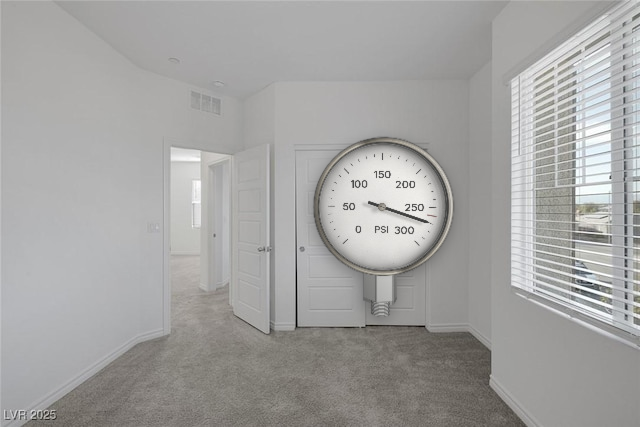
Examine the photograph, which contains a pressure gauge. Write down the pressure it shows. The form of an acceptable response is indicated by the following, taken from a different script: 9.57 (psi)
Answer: 270 (psi)
